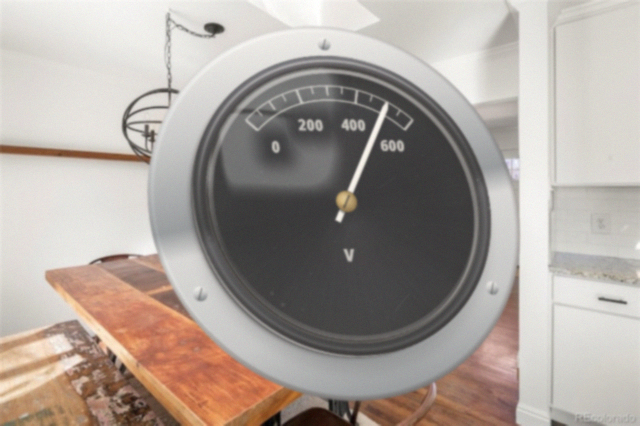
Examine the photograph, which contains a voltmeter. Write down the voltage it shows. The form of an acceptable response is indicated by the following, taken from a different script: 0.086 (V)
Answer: 500 (V)
